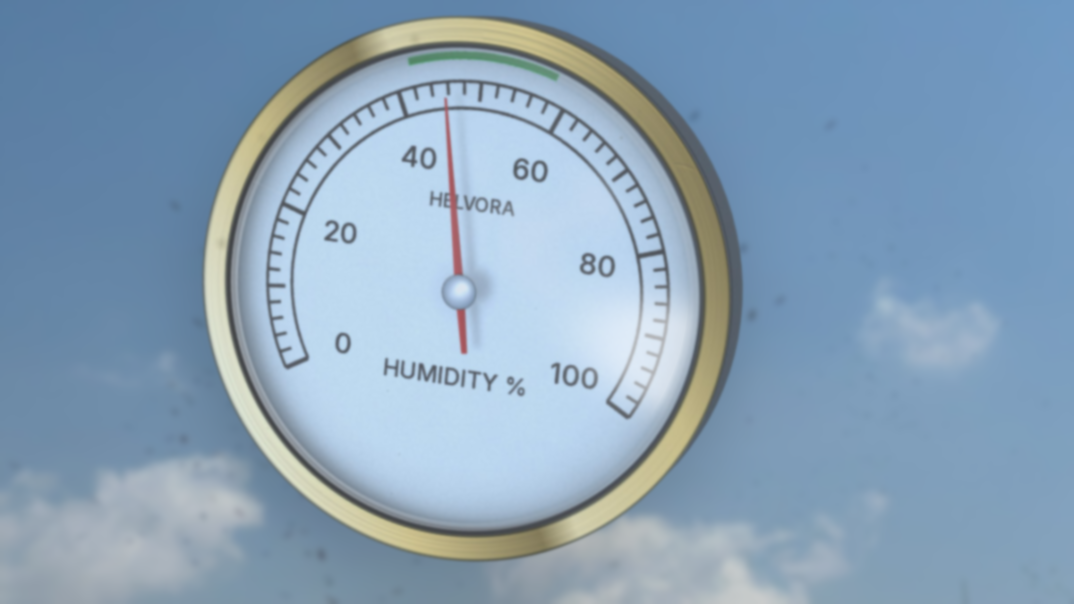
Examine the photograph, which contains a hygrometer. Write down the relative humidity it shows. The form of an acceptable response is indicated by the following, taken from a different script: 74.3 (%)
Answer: 46 (%)
